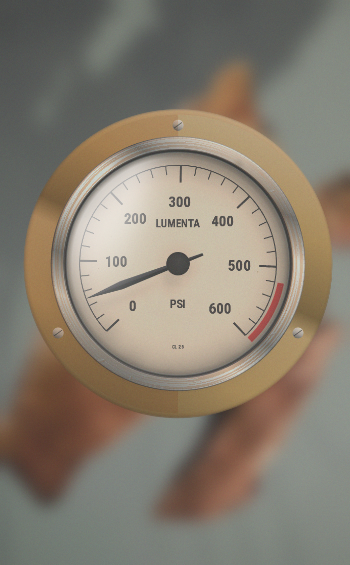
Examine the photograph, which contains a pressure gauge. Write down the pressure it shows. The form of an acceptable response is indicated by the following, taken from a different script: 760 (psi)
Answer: 50 (psi)
